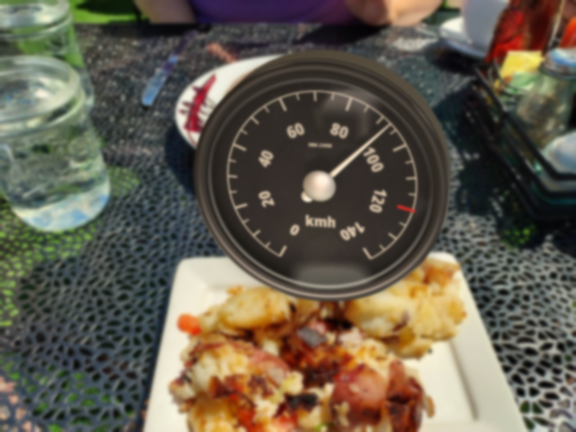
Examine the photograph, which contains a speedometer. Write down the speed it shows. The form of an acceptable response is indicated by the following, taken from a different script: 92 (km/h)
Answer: 92.5 (km/h)
